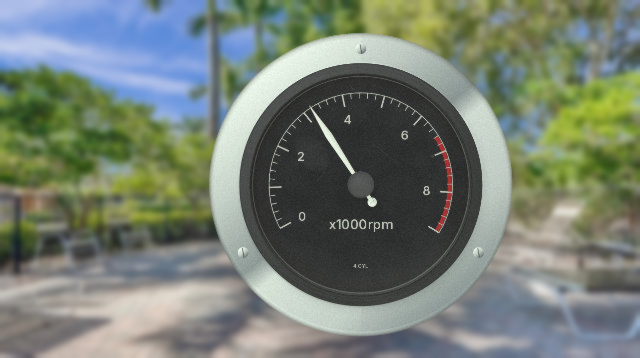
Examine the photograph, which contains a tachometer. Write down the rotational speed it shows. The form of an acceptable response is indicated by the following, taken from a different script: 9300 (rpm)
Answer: 3200 (rpm)
